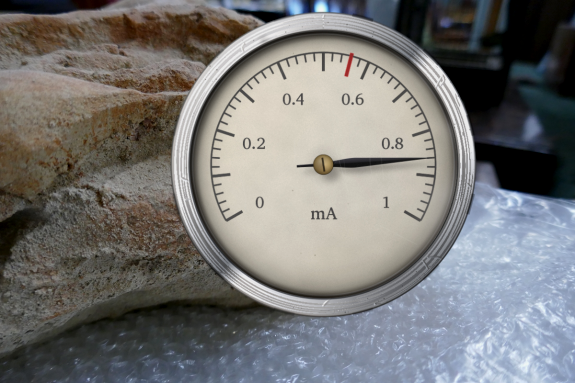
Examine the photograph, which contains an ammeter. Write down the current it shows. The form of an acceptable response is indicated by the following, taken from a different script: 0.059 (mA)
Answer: 0.86 (mA)
